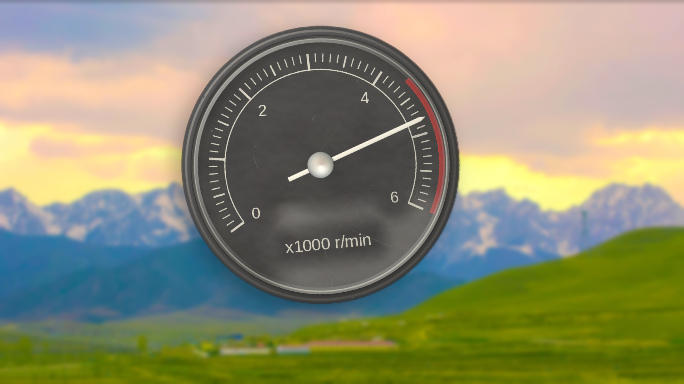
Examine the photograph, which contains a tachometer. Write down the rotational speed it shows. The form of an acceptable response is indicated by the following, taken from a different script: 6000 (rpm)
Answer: 4800 (rpm)
